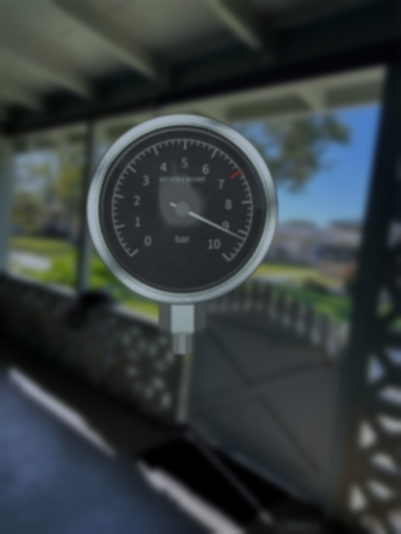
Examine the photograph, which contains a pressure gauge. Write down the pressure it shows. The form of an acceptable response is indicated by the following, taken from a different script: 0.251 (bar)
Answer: 9.2 (bar)
